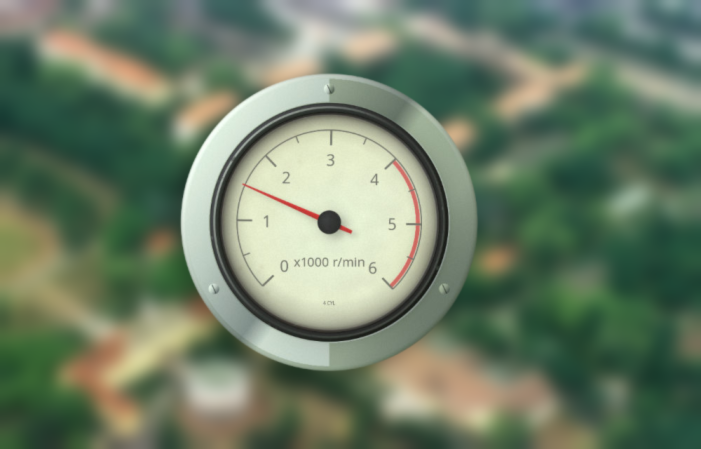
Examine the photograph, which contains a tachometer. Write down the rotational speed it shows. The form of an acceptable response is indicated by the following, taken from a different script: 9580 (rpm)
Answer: 1500 (rpm)
